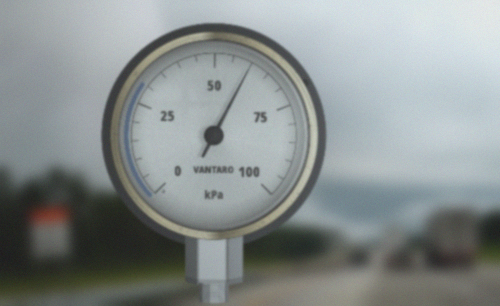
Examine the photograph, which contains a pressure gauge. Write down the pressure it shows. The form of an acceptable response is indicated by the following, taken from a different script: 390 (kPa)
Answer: 60 (kPa)
